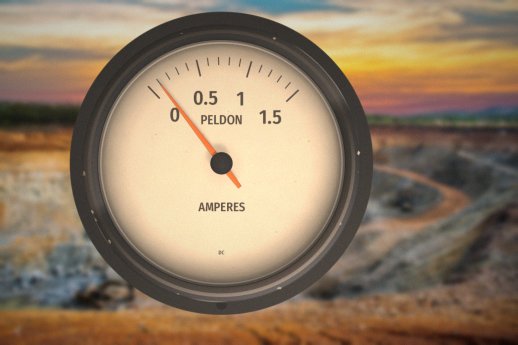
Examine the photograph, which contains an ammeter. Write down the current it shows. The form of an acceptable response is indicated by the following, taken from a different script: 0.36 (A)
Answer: 0.1 (A)
